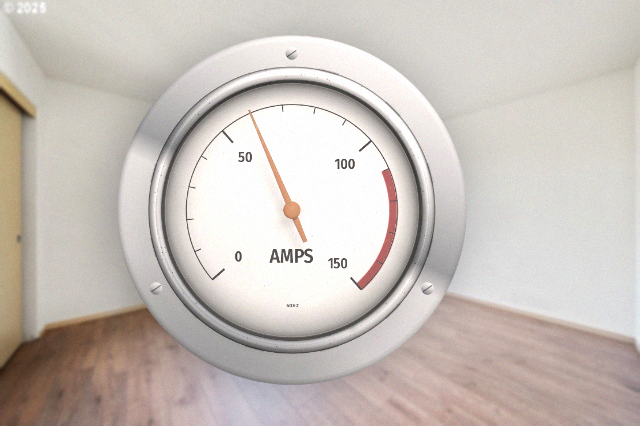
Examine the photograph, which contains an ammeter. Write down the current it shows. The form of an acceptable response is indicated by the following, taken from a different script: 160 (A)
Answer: 60 (A)
